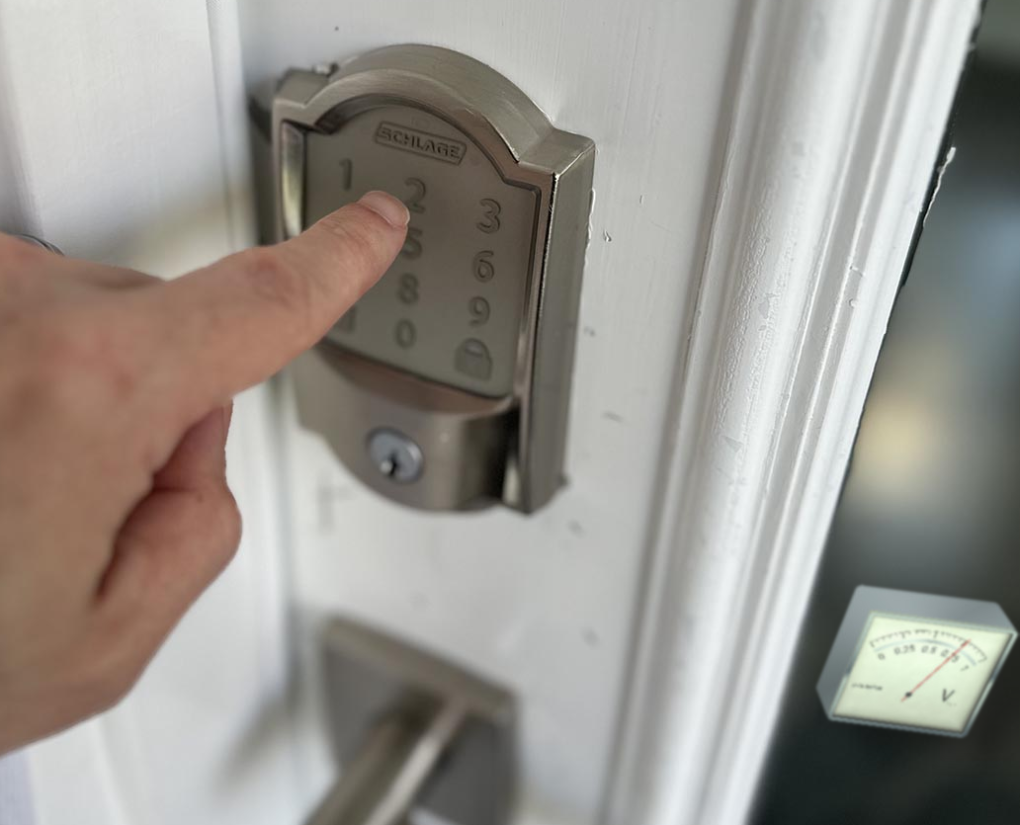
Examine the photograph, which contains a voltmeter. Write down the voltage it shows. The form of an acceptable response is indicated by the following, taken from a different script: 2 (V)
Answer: 0.75 (V)
